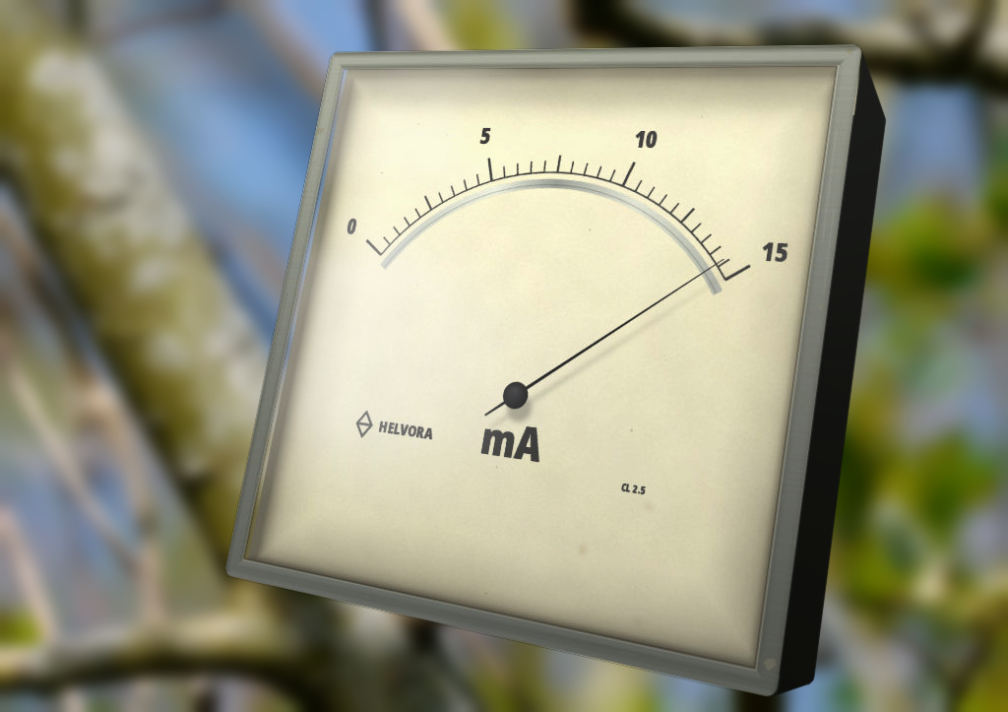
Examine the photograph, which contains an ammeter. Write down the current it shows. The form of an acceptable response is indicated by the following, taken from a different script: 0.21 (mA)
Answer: 14.5 (mA)
